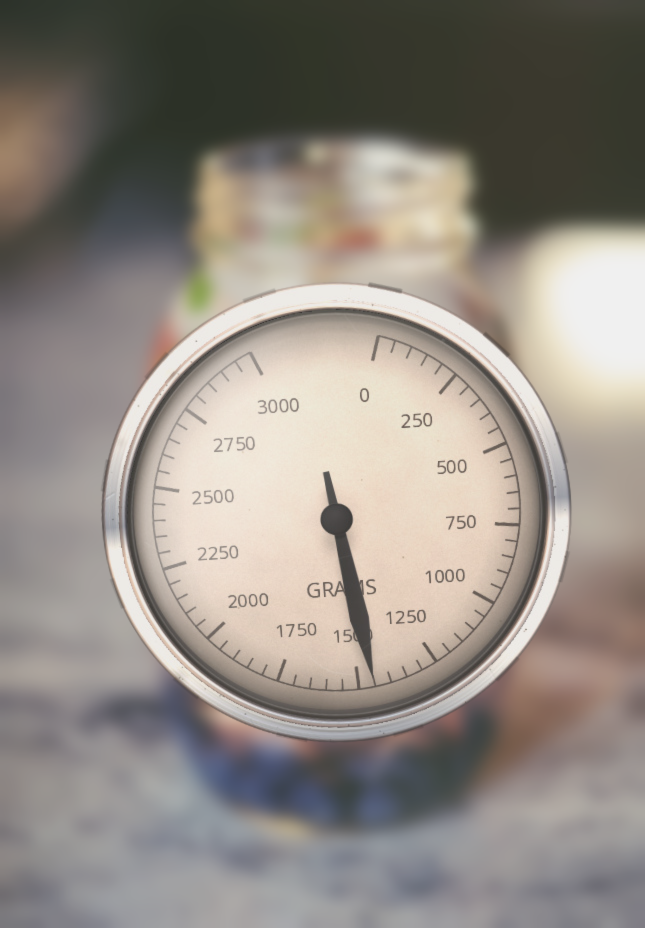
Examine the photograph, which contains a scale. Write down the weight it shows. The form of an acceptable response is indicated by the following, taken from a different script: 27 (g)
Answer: 1450 (g)
